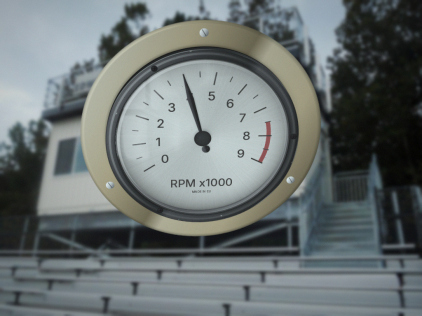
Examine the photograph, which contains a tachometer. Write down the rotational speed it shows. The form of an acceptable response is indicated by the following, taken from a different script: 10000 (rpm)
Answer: 4000 (rpm)
